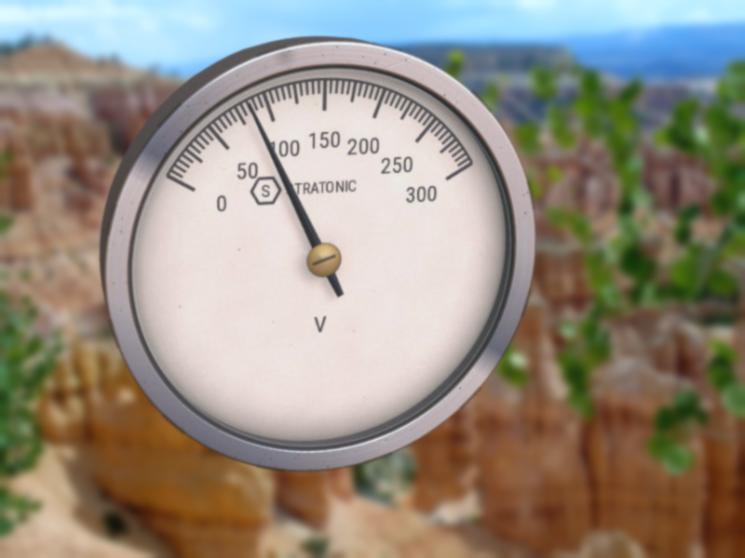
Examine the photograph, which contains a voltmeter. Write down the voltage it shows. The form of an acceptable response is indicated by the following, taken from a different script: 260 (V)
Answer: 85 (V)
